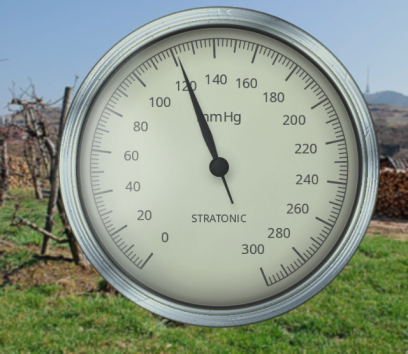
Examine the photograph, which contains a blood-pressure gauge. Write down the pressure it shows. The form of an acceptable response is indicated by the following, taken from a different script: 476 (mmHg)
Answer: 122 (mmHg)
